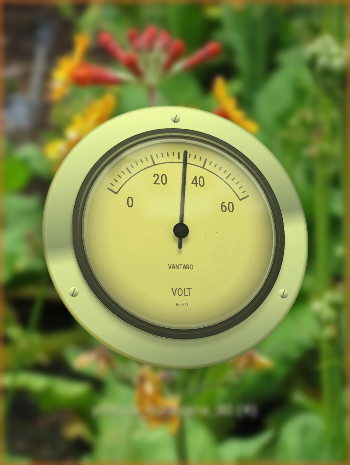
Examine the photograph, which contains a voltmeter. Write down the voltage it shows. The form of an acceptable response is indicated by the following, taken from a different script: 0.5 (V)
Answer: 32 (V)
